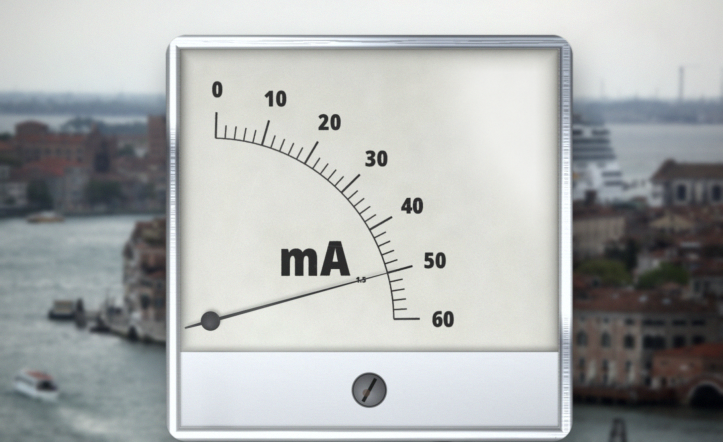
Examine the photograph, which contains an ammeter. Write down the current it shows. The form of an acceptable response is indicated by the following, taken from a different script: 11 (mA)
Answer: 50 (mA)
